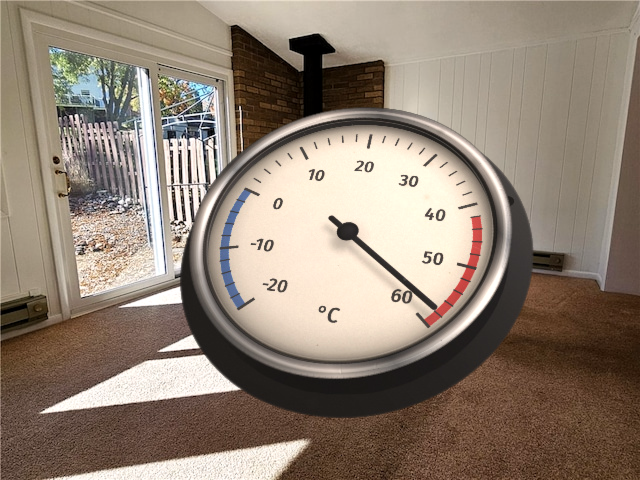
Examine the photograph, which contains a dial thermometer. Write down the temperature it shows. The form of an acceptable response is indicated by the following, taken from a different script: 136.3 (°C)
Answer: 58 (°C)
